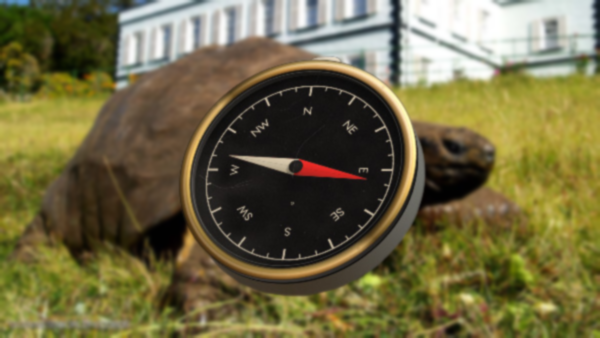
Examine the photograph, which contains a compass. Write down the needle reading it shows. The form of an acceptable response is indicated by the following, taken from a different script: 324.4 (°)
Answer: 100 (°)
